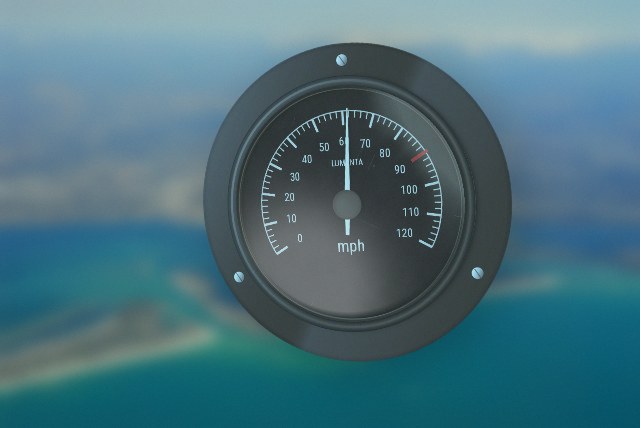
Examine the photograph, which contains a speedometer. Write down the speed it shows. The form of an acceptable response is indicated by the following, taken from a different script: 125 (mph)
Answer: 62 (mph)
